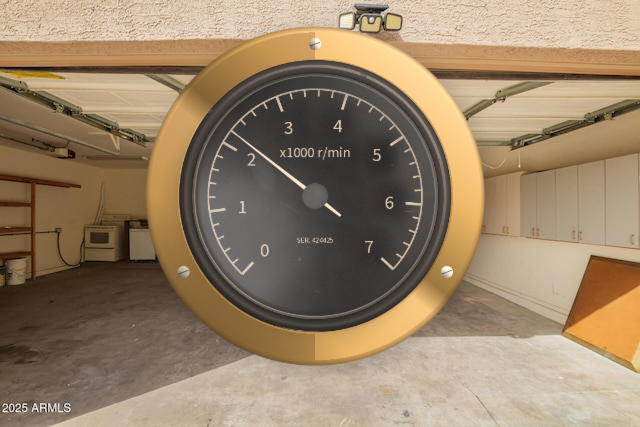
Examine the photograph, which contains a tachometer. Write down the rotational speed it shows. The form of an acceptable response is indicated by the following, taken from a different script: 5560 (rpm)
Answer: 2200 (rpm)
